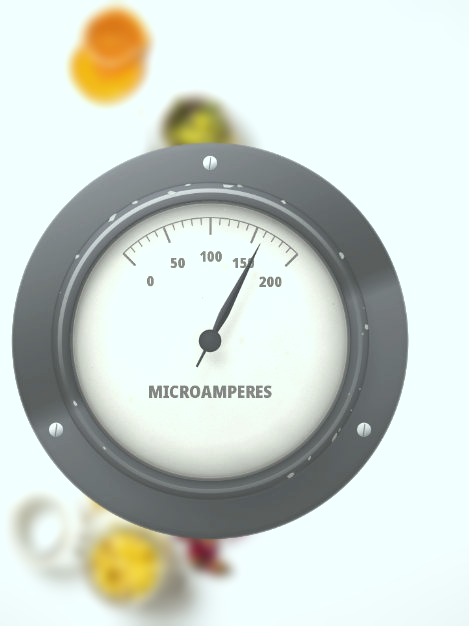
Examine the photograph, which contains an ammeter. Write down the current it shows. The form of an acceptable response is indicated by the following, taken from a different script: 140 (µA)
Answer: 160 (µA)
